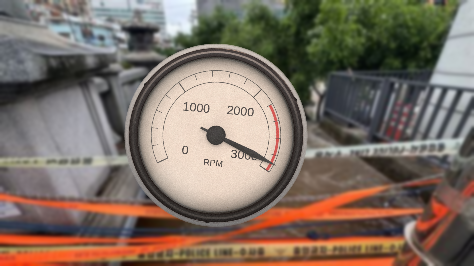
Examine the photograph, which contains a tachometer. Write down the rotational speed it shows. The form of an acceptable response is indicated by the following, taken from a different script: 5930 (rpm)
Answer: 2900 (rpm)
